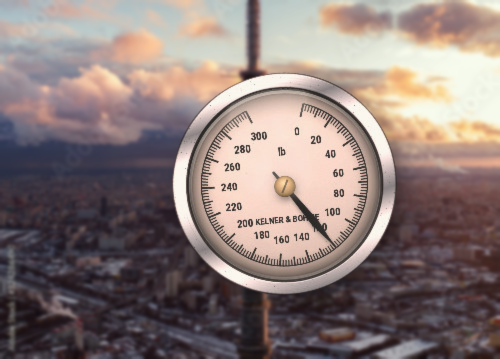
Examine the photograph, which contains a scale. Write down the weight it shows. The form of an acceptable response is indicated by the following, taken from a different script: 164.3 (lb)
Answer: 120 (lb)
